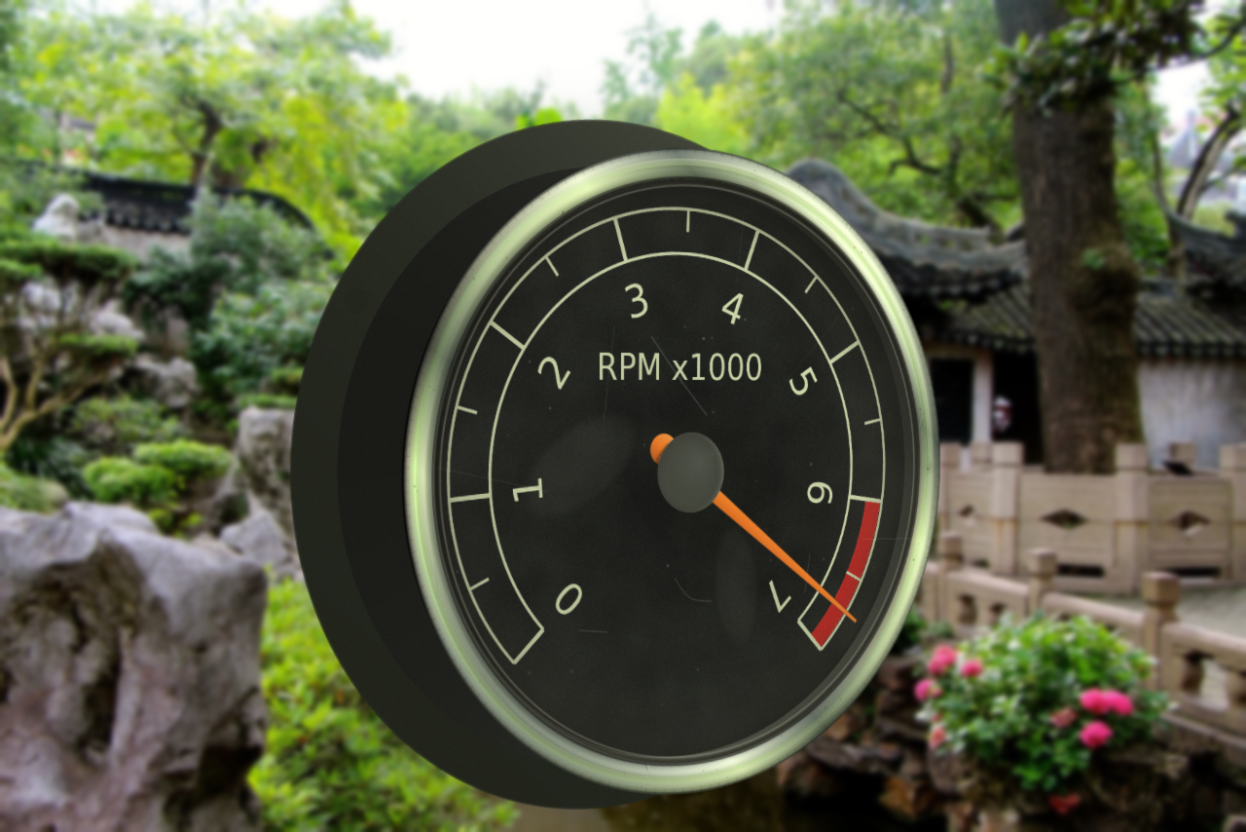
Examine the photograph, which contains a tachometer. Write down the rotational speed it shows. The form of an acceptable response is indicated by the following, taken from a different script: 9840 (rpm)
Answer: 6750 (rpm)
